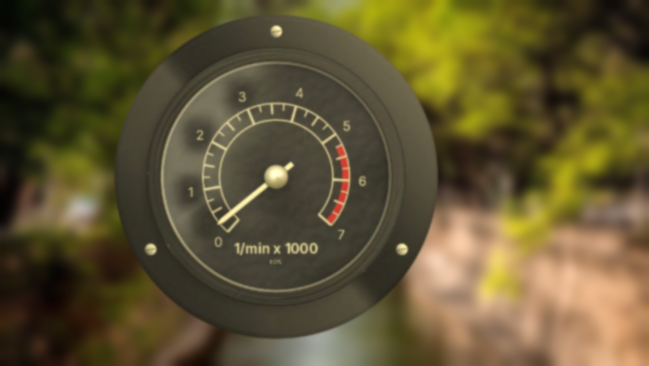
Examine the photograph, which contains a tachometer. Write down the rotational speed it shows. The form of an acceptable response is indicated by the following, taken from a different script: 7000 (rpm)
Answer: 250 (rpm)
